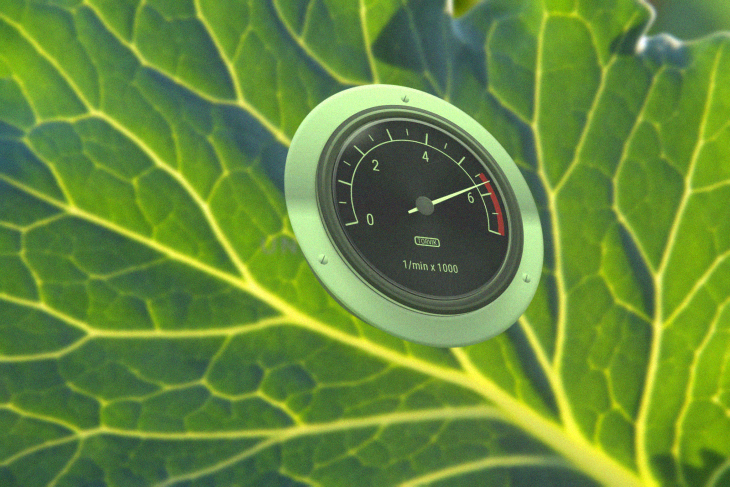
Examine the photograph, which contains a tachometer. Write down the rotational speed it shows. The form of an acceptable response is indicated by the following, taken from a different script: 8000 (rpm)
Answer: 5750 (rpm)
